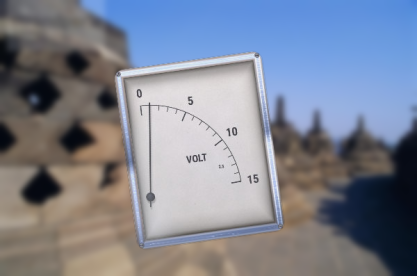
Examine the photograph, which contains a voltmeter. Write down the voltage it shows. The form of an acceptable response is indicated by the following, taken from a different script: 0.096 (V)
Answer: 1 (V)
